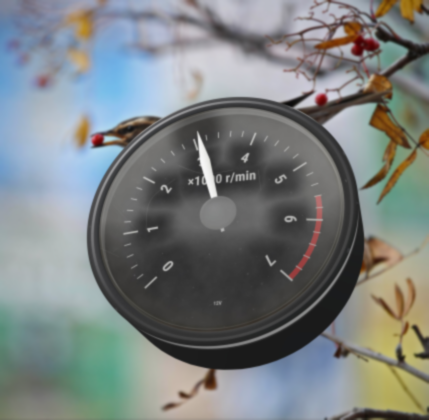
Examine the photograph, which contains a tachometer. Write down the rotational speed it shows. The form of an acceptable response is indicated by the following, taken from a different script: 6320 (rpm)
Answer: 3100 (rpm)
